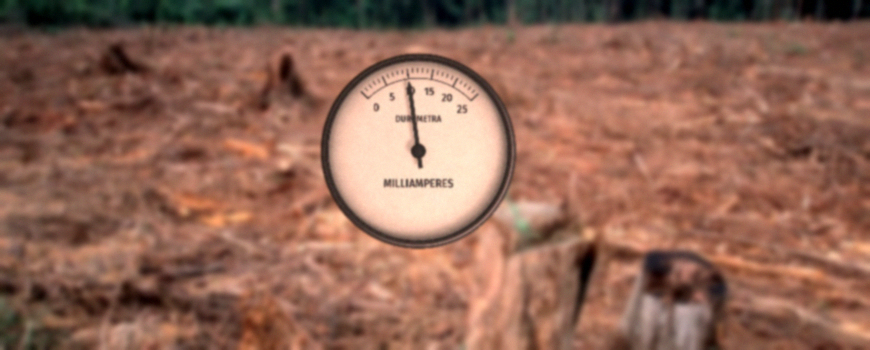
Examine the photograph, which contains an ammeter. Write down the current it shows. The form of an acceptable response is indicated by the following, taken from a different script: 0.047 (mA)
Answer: 10 (mA)
